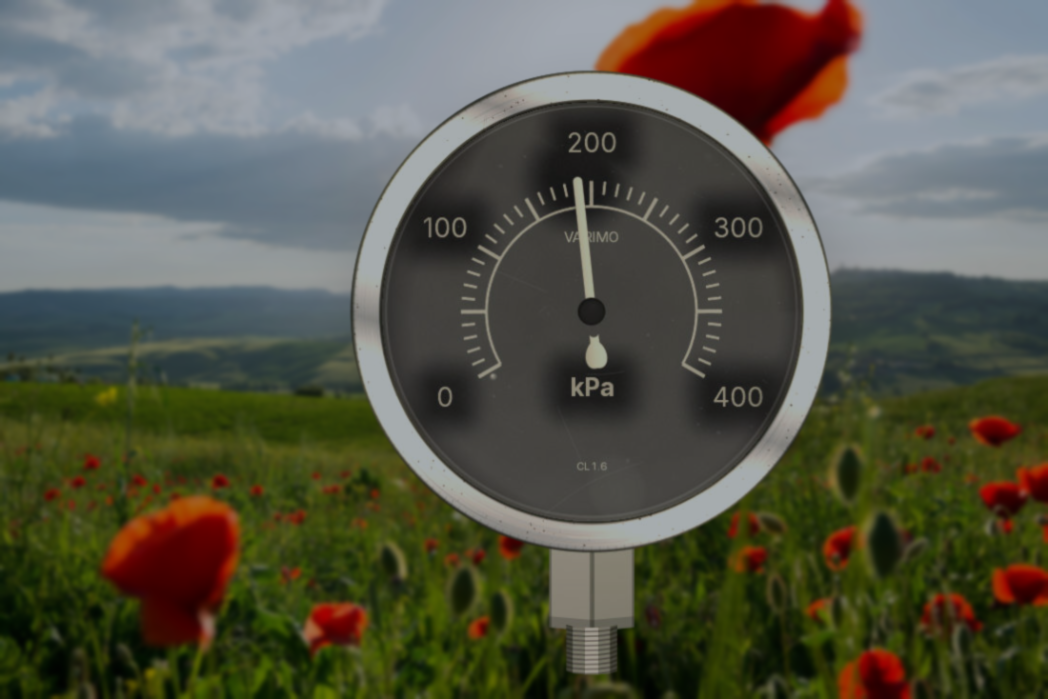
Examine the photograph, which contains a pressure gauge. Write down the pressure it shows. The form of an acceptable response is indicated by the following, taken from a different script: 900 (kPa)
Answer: 190 (kPa)
